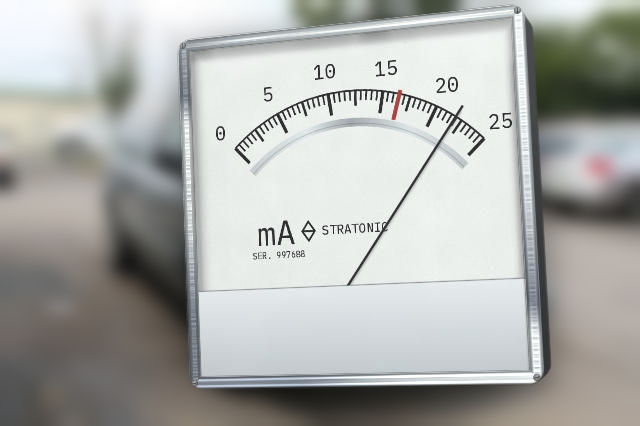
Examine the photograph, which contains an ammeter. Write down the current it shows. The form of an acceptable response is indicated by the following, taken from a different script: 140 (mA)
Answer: 22 (mA)
